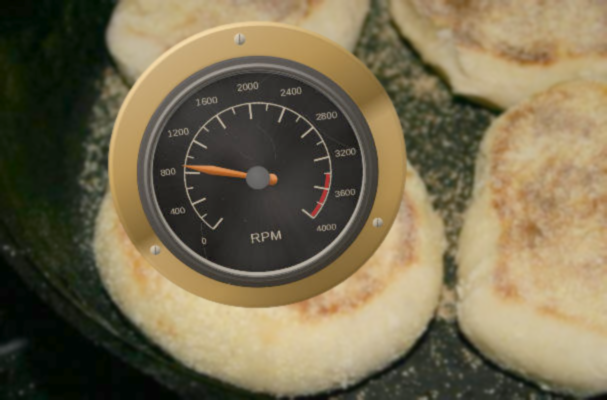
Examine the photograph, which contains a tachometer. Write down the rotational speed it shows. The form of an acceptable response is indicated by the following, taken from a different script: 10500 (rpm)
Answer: 900 (rpm)
